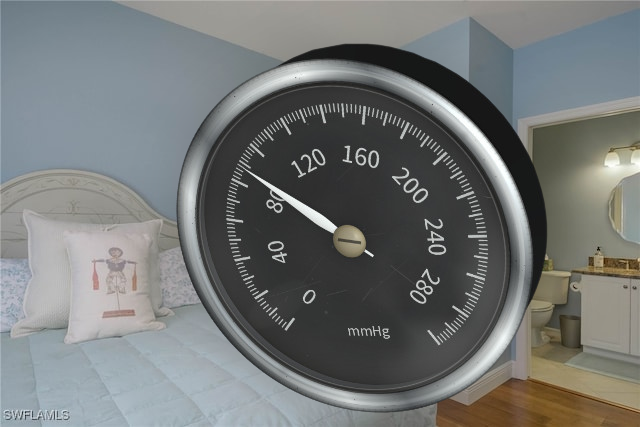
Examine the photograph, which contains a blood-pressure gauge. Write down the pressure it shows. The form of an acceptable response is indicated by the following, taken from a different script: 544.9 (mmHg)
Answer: 90 (mmHg)
